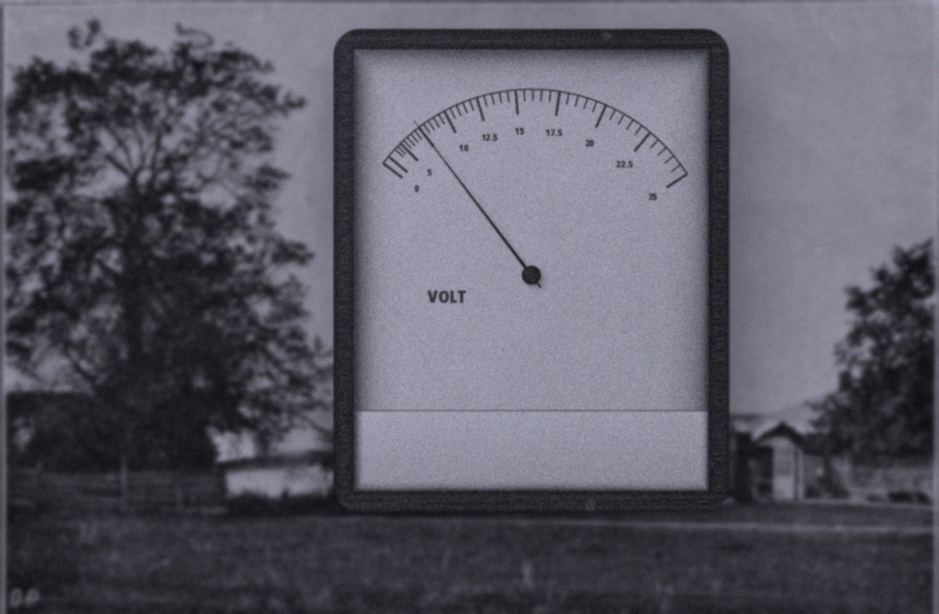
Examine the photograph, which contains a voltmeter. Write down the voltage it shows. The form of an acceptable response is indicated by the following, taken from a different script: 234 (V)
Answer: 7.5 (V)
